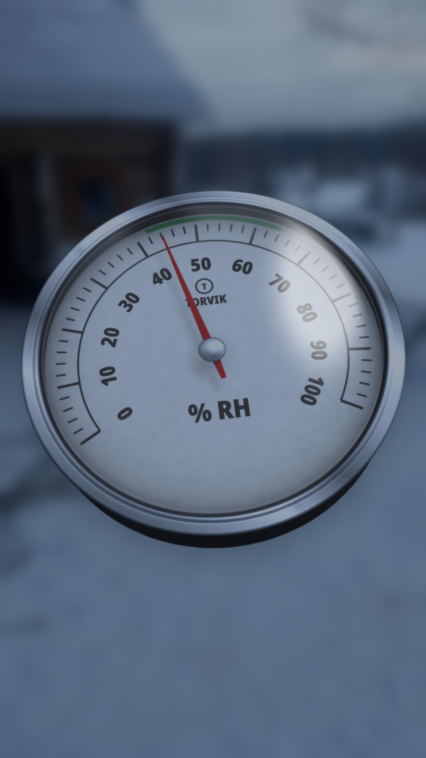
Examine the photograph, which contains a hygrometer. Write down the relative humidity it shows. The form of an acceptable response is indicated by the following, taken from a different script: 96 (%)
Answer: 44 (%)
